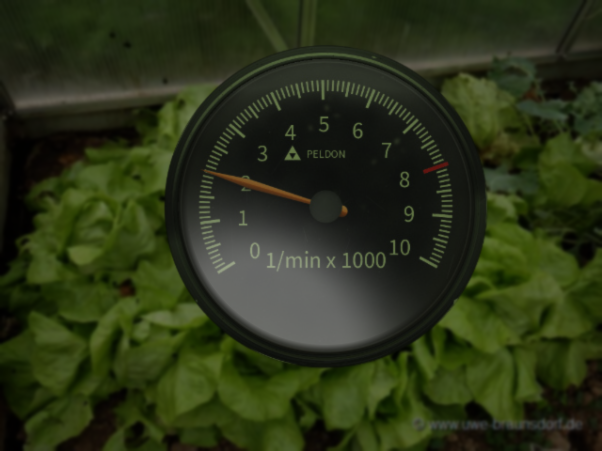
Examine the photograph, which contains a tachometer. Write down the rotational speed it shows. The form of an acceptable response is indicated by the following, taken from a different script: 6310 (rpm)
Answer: 2000 (rpm)
